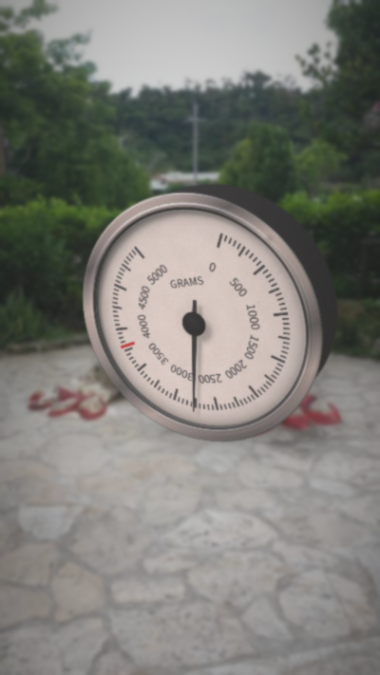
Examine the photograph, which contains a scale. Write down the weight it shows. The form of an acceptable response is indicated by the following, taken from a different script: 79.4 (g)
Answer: 2750 (g)
